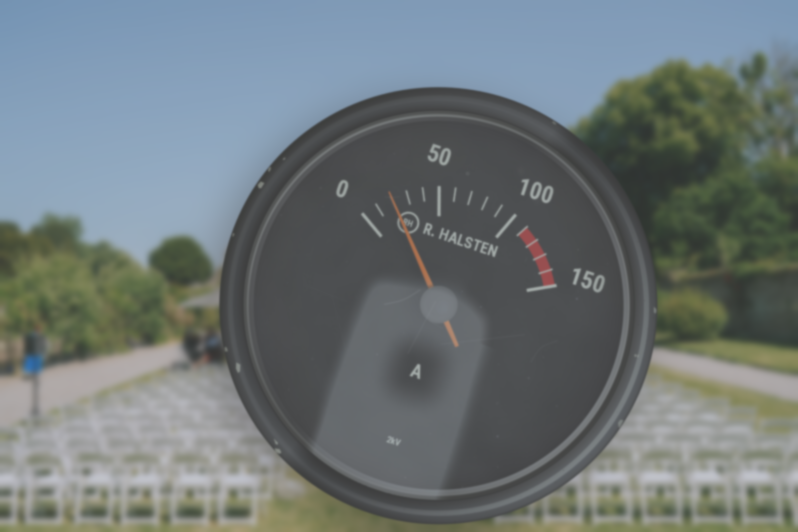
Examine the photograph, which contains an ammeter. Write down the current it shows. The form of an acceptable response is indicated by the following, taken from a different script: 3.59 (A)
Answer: 20 (A)
